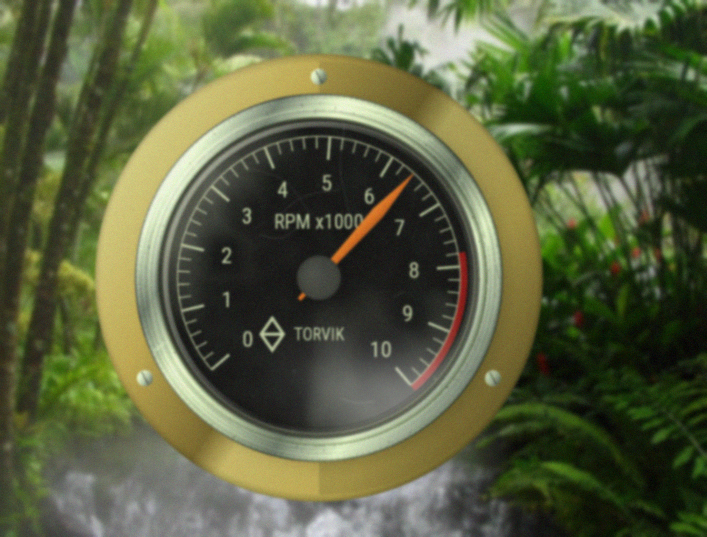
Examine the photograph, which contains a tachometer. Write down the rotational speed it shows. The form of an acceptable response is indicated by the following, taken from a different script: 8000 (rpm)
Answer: 6400 (rpm)
